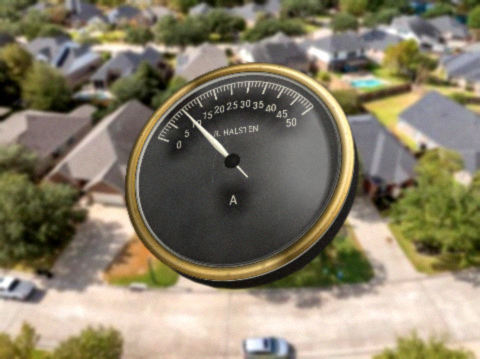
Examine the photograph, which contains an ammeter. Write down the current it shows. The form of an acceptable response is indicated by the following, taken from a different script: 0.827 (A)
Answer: 10 (A)
